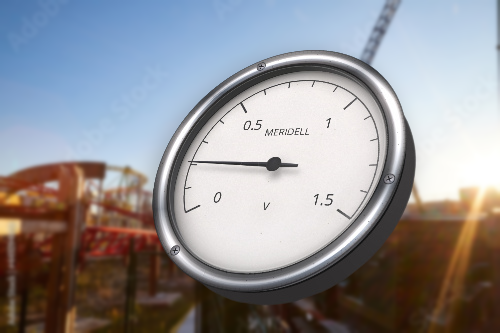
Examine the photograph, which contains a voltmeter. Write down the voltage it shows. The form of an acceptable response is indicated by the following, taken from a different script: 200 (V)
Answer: 0.2 (V)
